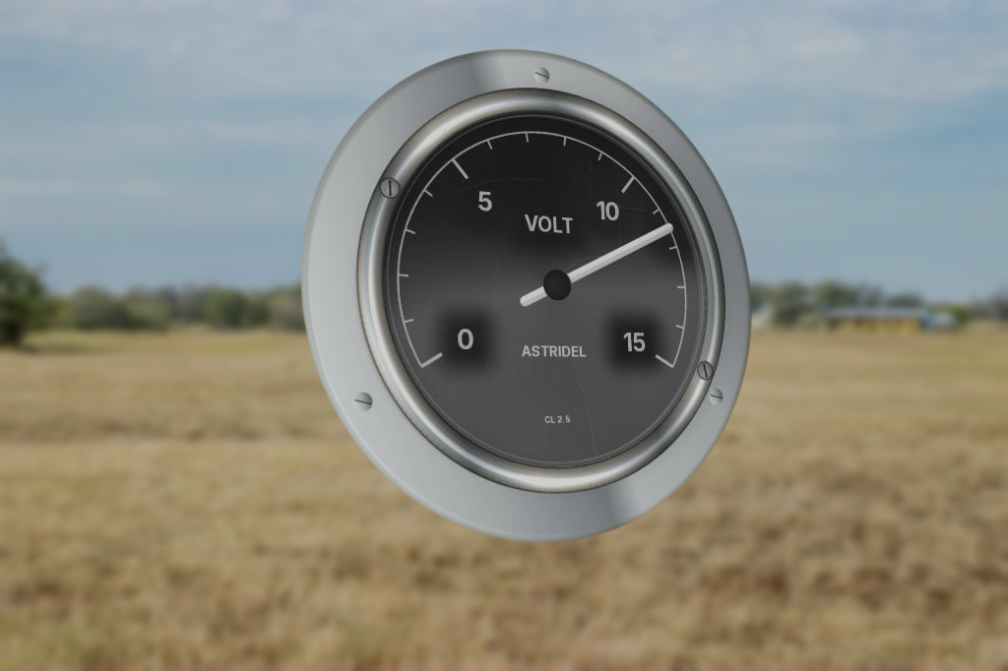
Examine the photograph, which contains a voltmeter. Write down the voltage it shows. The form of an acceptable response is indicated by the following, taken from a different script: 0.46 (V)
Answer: 11.5 (V)
